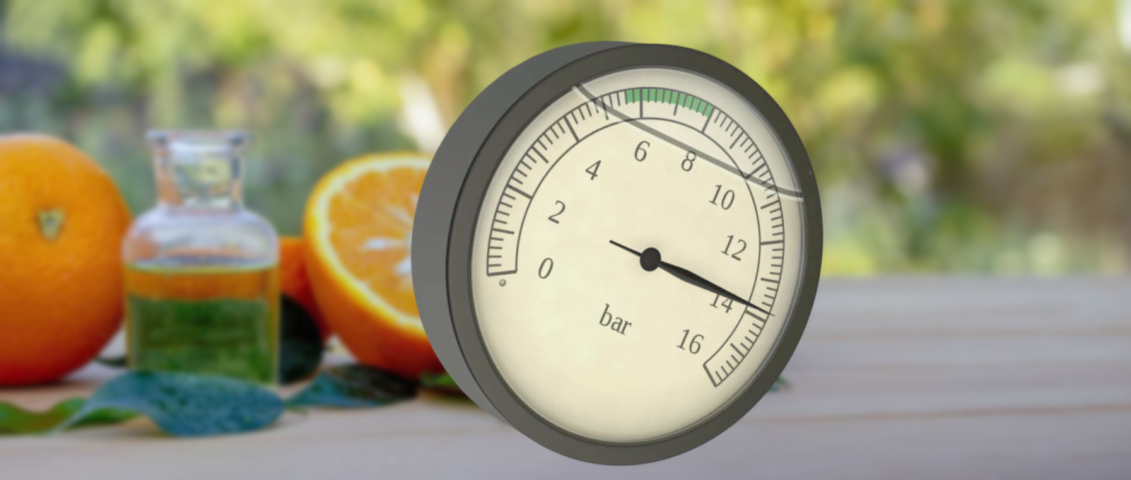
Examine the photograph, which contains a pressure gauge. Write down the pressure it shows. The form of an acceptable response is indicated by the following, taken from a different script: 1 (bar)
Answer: 13.8 (bar)
